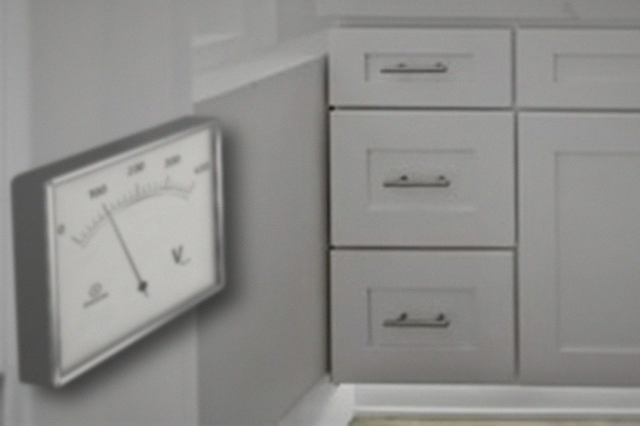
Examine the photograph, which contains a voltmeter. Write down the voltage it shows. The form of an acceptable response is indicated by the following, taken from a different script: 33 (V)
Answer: 100 (V)
